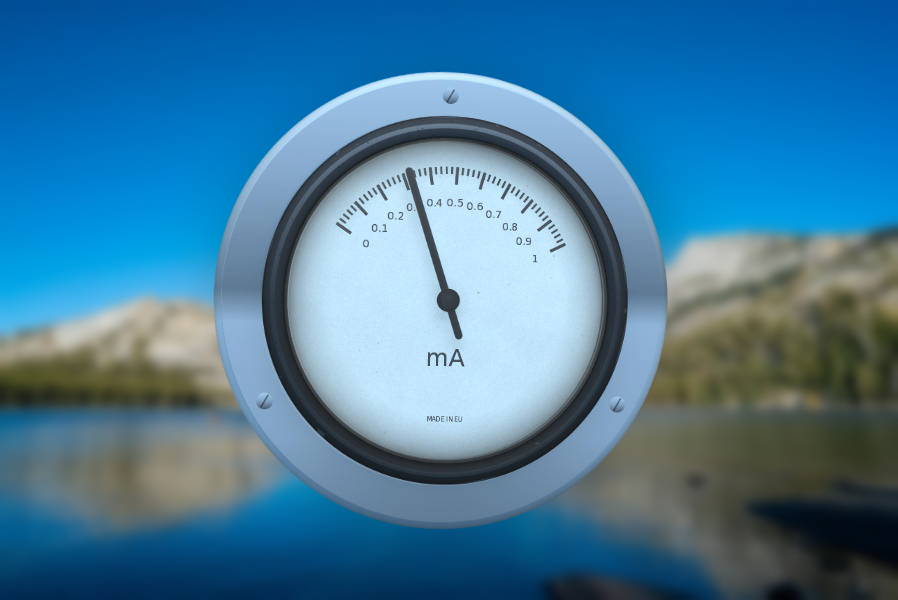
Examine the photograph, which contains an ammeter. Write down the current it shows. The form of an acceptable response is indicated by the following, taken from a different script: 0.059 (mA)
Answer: 0.32 (mA)
